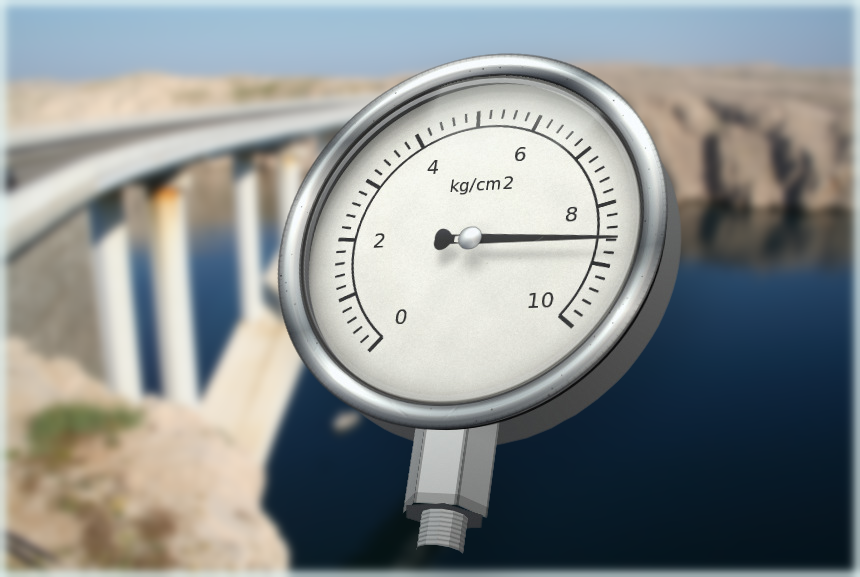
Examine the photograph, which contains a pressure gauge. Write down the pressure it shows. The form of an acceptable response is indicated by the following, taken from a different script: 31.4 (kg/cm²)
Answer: 8.6 (kg/cm²)
